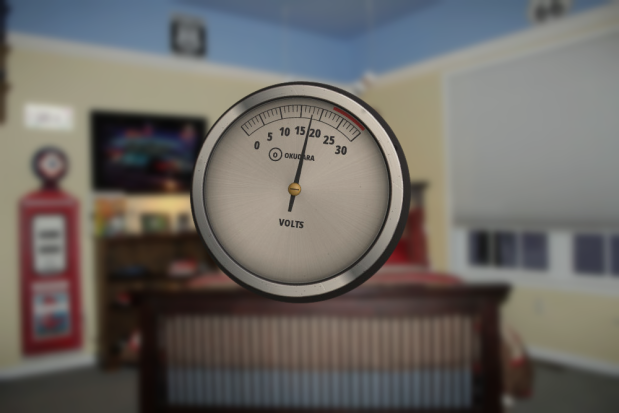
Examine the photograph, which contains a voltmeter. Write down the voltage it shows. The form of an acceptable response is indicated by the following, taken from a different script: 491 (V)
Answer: 18 (V)
